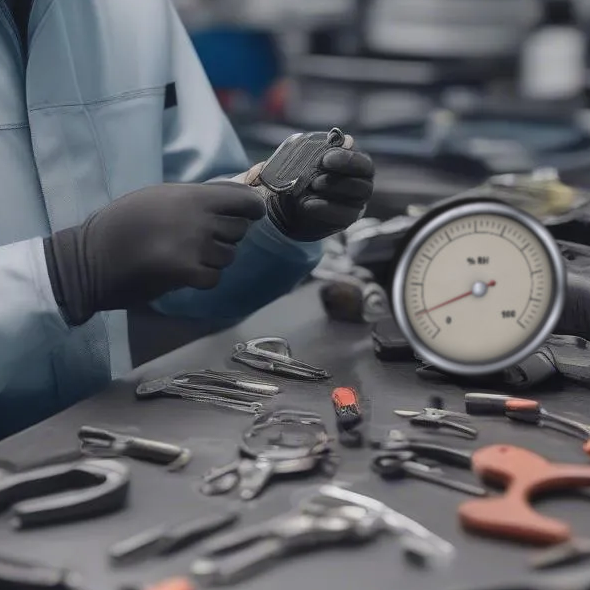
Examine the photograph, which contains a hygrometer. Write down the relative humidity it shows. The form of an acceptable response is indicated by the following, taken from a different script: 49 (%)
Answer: 10 (%)
